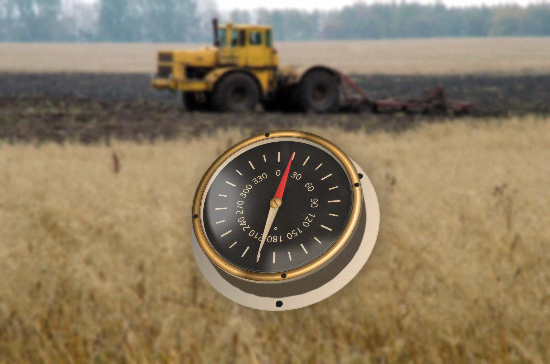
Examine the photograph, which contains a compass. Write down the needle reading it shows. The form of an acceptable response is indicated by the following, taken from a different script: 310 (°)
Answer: 15 (°)
